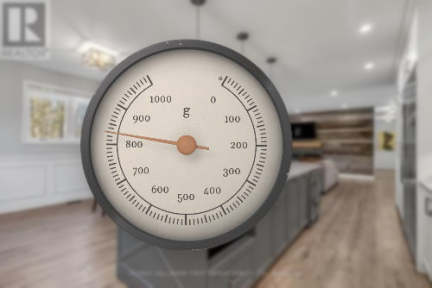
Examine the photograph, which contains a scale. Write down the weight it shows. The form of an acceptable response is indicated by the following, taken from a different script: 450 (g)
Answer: 830 (g)
